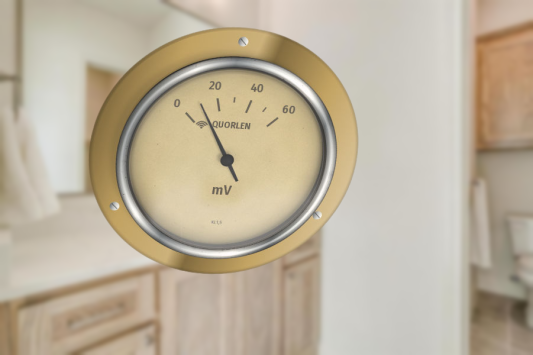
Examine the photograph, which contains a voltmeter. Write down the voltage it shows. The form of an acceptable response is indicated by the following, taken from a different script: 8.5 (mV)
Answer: 10 (mV)
